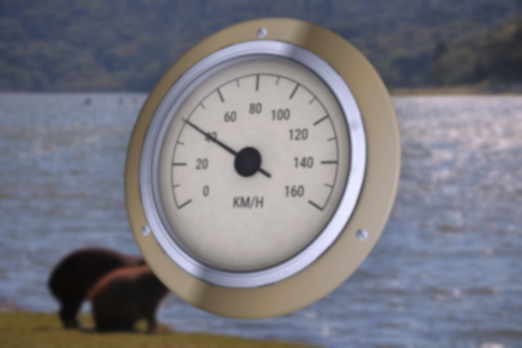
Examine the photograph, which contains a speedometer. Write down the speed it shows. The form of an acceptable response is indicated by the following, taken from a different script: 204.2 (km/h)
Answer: 40 (km/h)
